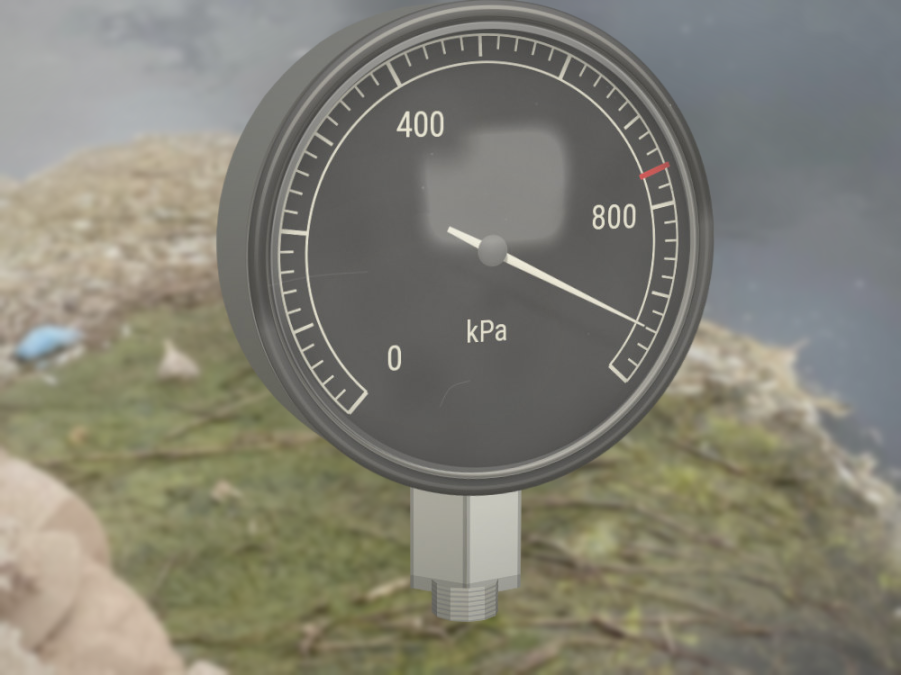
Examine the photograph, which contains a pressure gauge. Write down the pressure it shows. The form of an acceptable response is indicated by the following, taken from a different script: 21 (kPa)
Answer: 940 (kPa)
